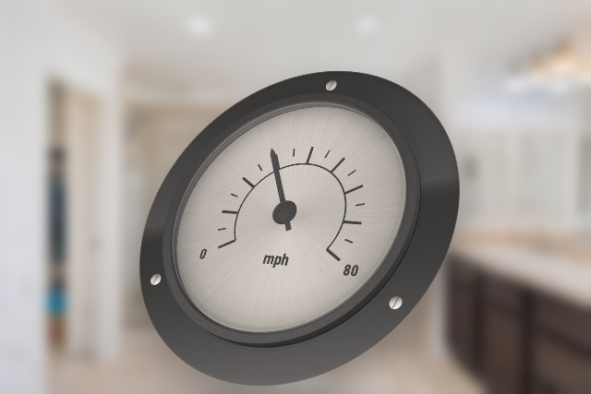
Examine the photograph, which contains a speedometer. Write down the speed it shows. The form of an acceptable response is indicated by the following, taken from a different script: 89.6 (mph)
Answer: 30 (mph)
